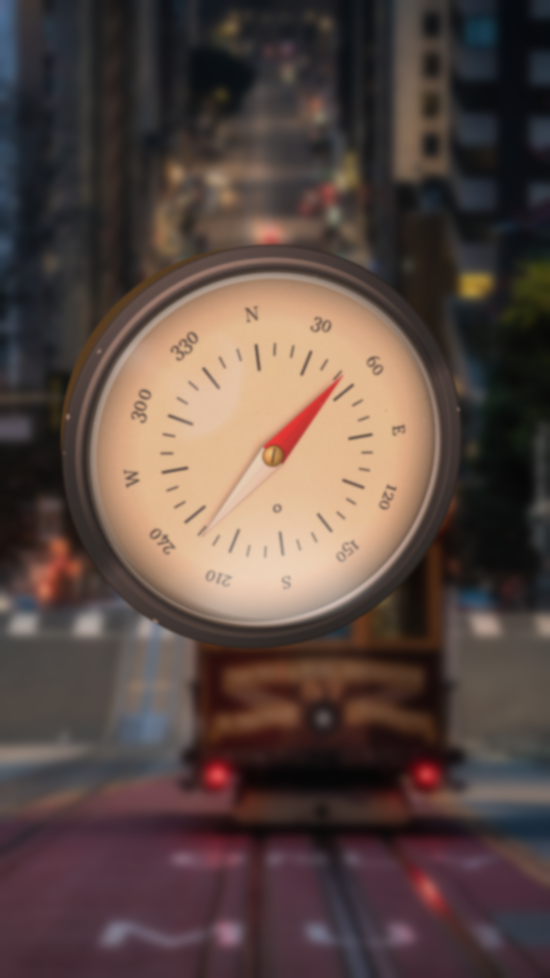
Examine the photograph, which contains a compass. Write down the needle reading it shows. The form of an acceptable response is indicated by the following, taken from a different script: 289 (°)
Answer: 50 (°)
